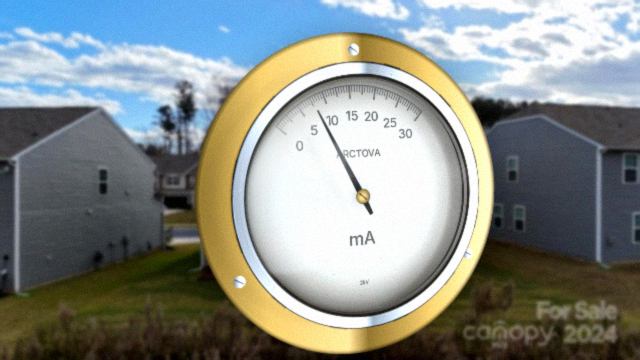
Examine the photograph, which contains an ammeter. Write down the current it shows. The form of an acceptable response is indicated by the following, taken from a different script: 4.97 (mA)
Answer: 7.5 (mA)
